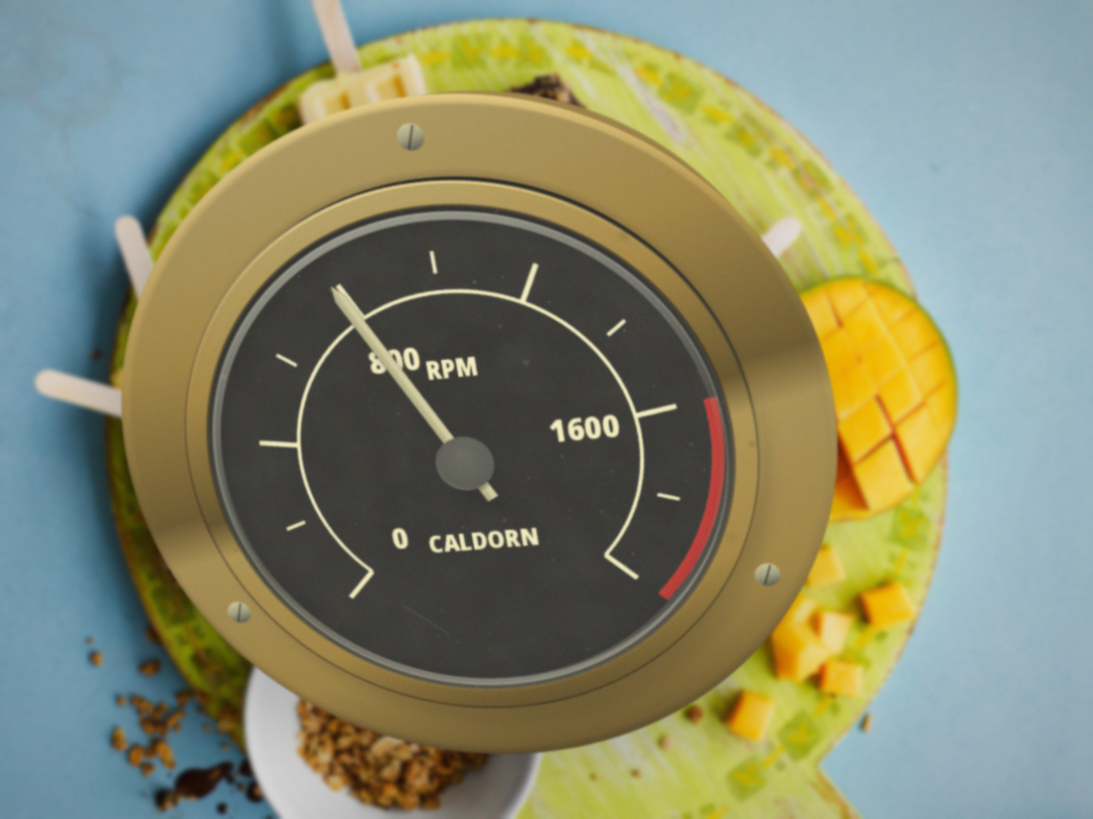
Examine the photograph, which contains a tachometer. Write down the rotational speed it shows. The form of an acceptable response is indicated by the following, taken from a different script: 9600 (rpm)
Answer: 800 (rpm)
